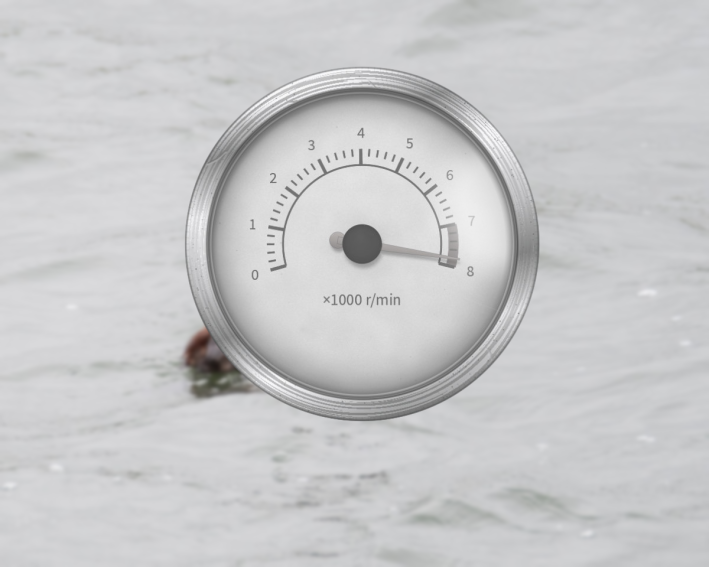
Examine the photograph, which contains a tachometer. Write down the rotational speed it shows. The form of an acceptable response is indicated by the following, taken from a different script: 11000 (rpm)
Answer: 7800 (rpm)
